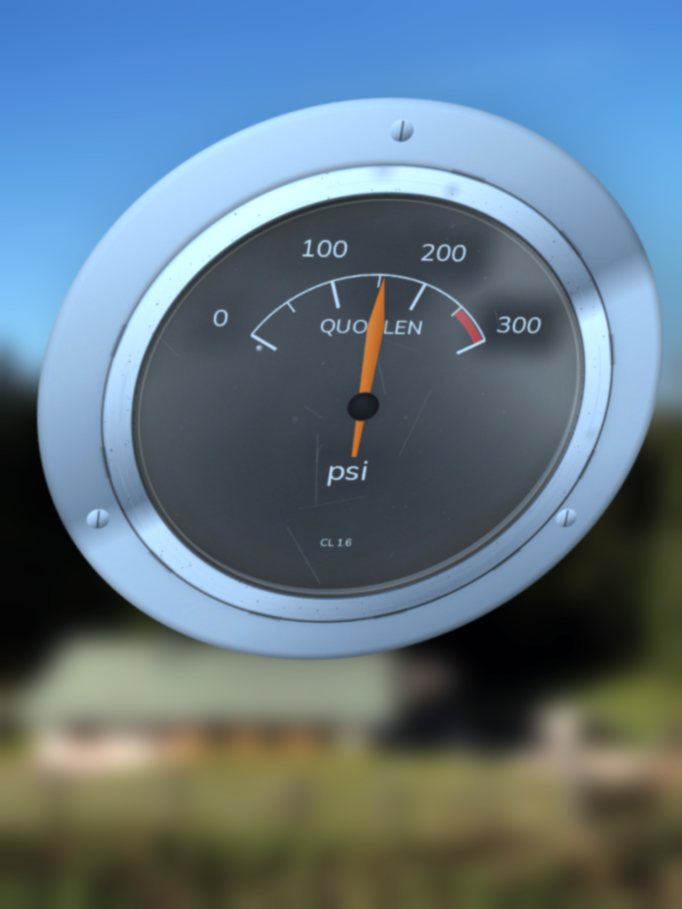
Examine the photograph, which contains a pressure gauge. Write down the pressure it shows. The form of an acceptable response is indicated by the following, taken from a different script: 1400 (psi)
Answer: 150 (psi)
